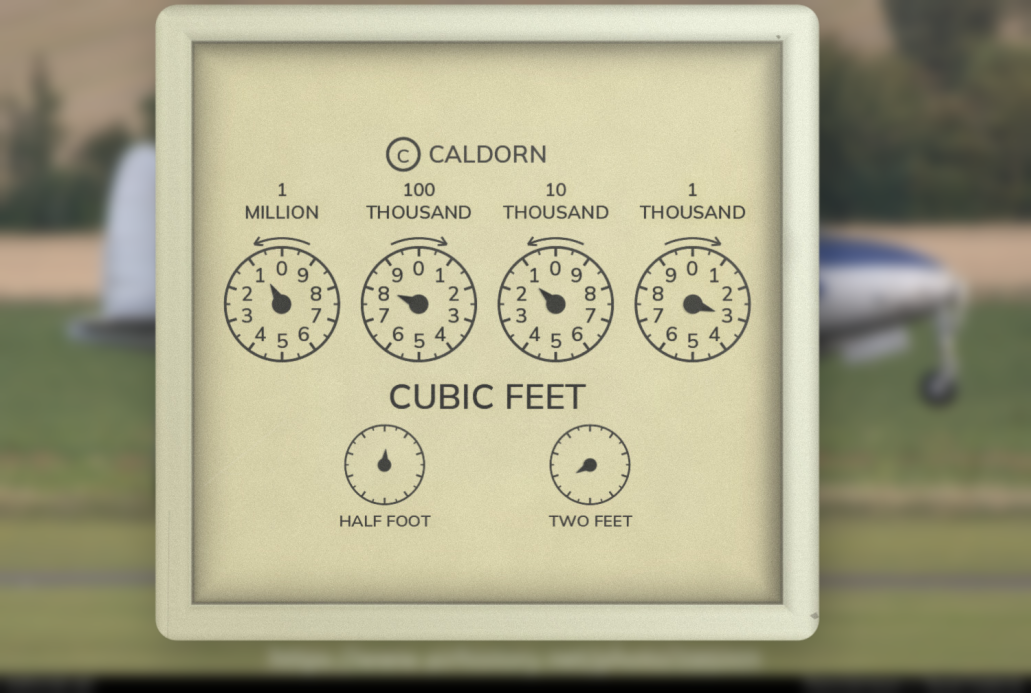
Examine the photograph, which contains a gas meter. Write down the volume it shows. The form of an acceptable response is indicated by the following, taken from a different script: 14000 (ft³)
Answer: 81300 (ft³)
